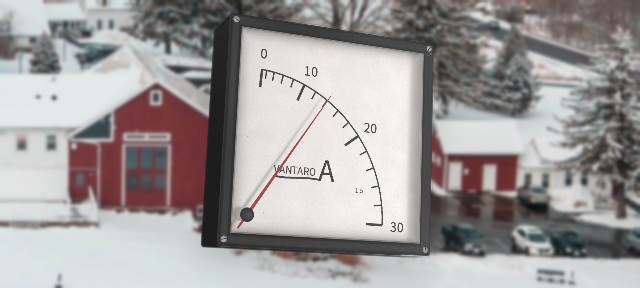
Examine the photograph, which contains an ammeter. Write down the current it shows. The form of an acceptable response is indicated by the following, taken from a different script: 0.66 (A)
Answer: 14 (A)
